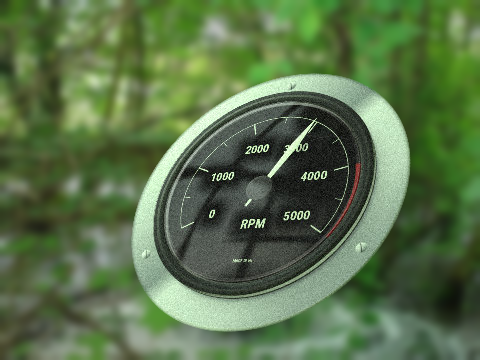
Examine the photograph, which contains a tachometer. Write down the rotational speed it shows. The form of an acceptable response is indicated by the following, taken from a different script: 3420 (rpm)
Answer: 3000 (rpm)
